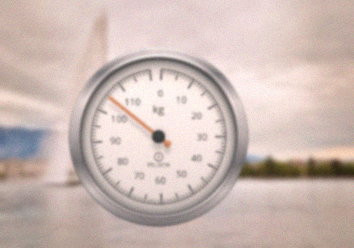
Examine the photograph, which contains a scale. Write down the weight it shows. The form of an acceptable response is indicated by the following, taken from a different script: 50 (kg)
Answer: 105 (kg)
